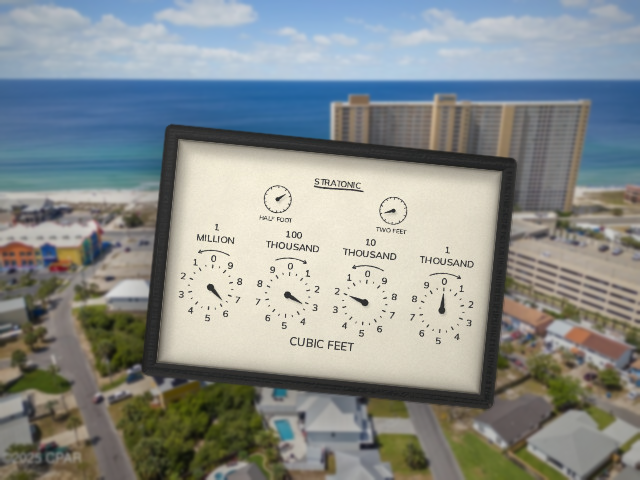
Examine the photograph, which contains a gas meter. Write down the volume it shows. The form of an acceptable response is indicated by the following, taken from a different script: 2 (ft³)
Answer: 632000 (ft³)
